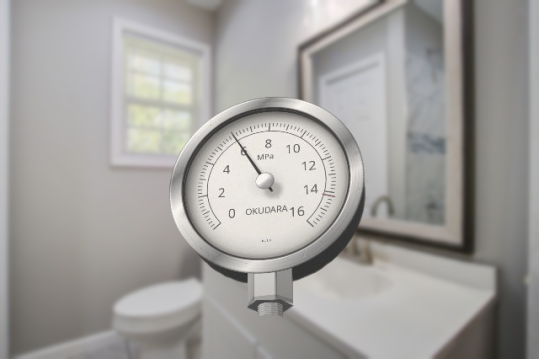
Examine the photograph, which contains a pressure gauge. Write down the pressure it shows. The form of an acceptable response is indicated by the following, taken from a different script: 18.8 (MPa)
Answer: 6 (MPa)
